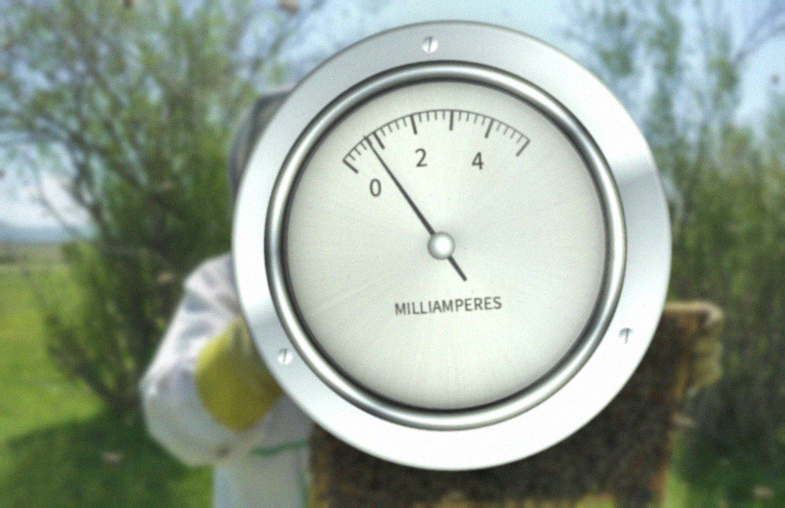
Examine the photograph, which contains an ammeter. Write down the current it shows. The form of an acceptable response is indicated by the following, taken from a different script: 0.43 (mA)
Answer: 0.8 (mA)
